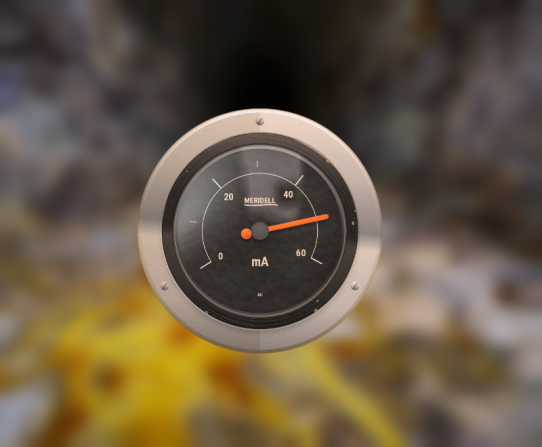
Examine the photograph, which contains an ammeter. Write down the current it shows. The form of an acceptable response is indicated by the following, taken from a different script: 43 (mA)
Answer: 50 (mA)
